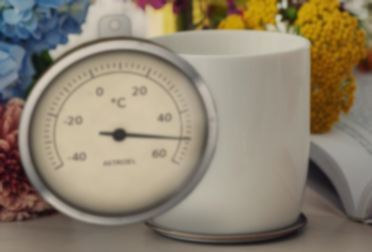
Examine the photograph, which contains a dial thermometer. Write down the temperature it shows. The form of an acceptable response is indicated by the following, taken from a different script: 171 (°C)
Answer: 50 (°C)
